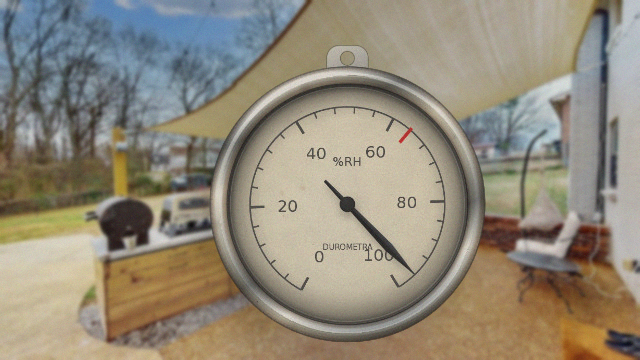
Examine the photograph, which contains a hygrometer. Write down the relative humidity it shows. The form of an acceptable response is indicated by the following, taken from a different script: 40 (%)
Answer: 96 (%)
